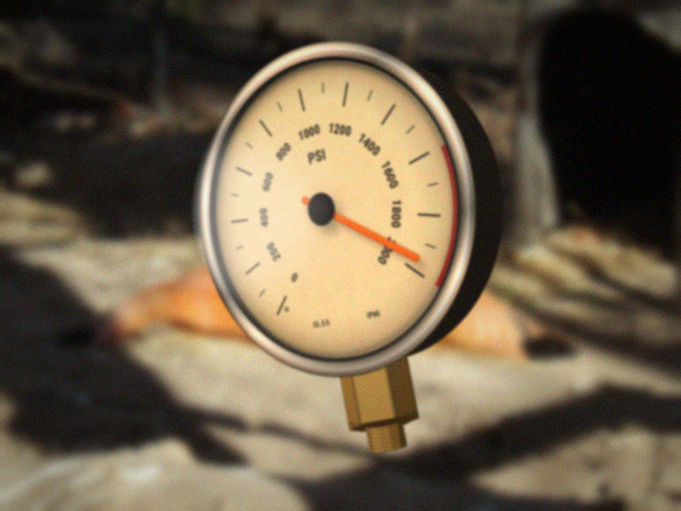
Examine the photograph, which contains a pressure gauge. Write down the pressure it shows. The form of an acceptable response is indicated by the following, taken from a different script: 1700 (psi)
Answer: 1950 (psi)
